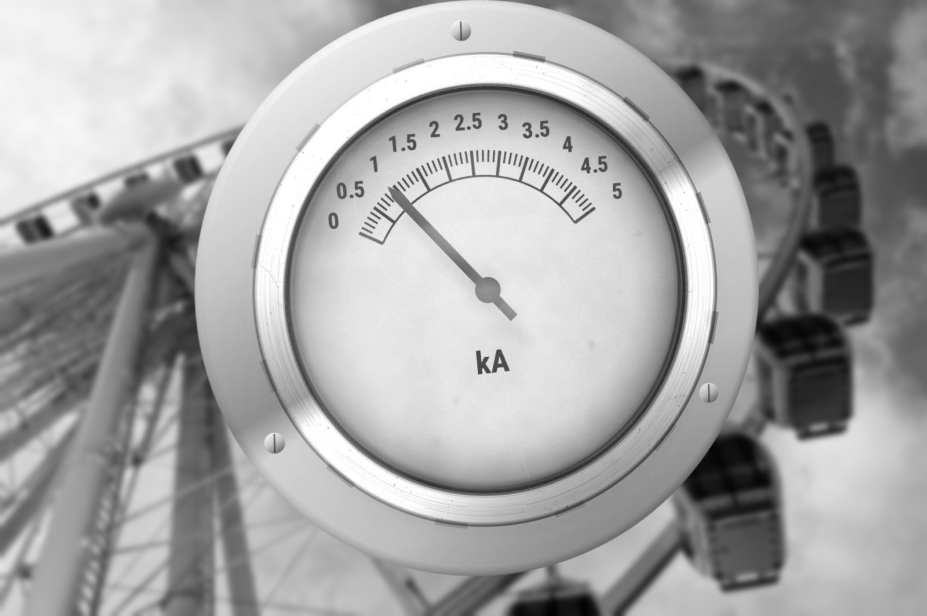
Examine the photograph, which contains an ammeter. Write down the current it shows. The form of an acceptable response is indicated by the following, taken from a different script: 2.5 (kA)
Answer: 0.9 (kA)
